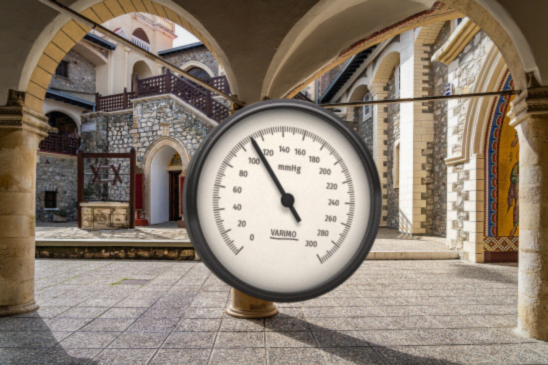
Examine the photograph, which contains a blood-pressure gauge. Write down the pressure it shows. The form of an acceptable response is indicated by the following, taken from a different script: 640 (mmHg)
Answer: 110 (mmHg)
